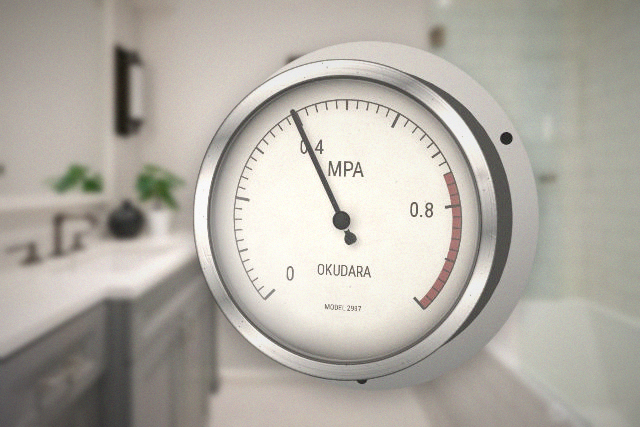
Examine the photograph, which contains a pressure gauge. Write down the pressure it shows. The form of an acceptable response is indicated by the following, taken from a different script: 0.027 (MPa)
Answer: 0.4 (MPa)
